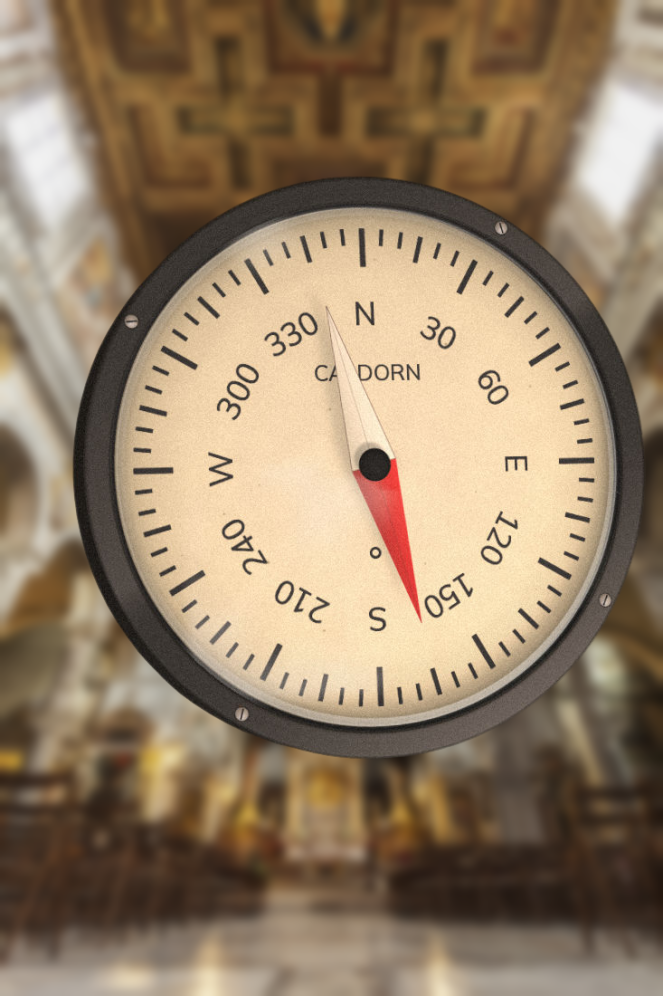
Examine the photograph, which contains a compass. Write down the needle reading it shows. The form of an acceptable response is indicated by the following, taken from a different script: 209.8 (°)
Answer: 165 (°)
